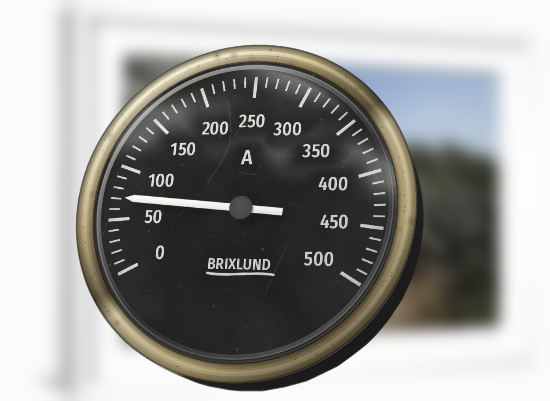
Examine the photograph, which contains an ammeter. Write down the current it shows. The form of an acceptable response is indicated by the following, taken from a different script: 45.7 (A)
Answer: 70 (A)
